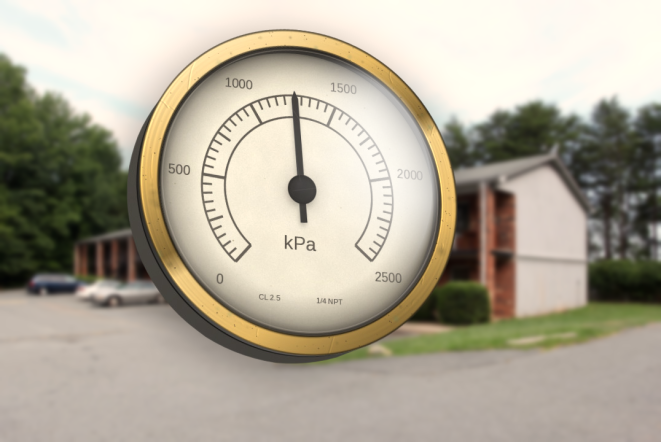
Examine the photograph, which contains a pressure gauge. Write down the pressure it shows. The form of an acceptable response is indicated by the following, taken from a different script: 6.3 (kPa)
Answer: 1250 (kPa)
